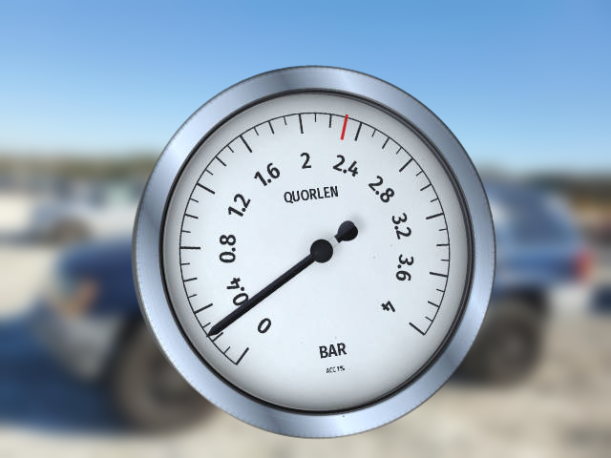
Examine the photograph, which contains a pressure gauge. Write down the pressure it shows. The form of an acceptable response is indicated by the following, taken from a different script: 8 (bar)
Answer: 0.25 (bar)
